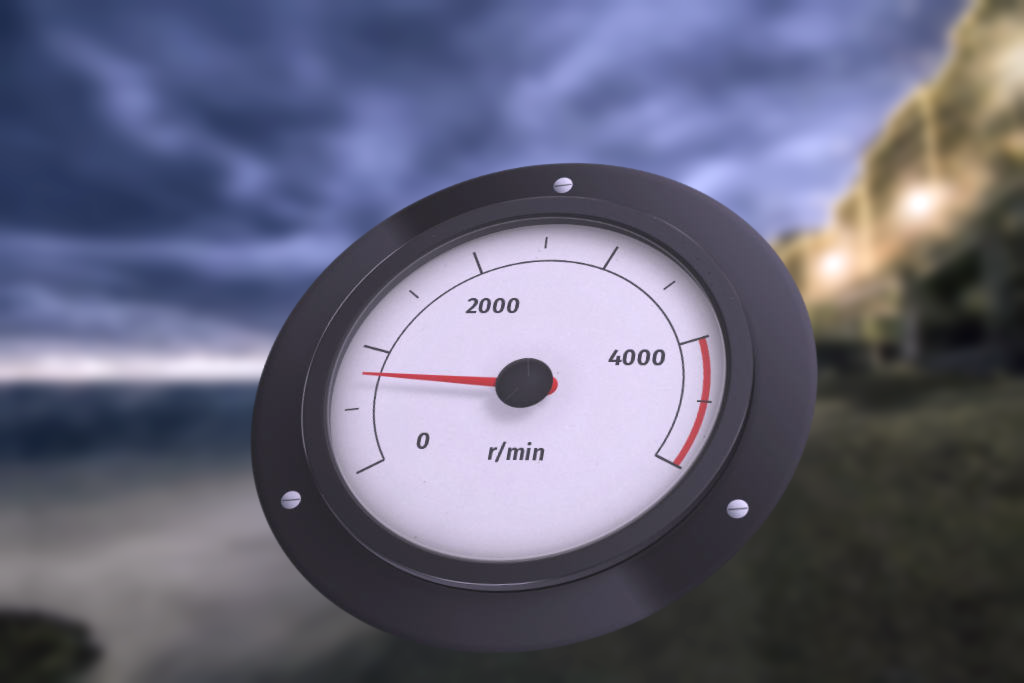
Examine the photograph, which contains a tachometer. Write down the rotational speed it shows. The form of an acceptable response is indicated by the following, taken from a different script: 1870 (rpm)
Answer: 750 (rpm)
